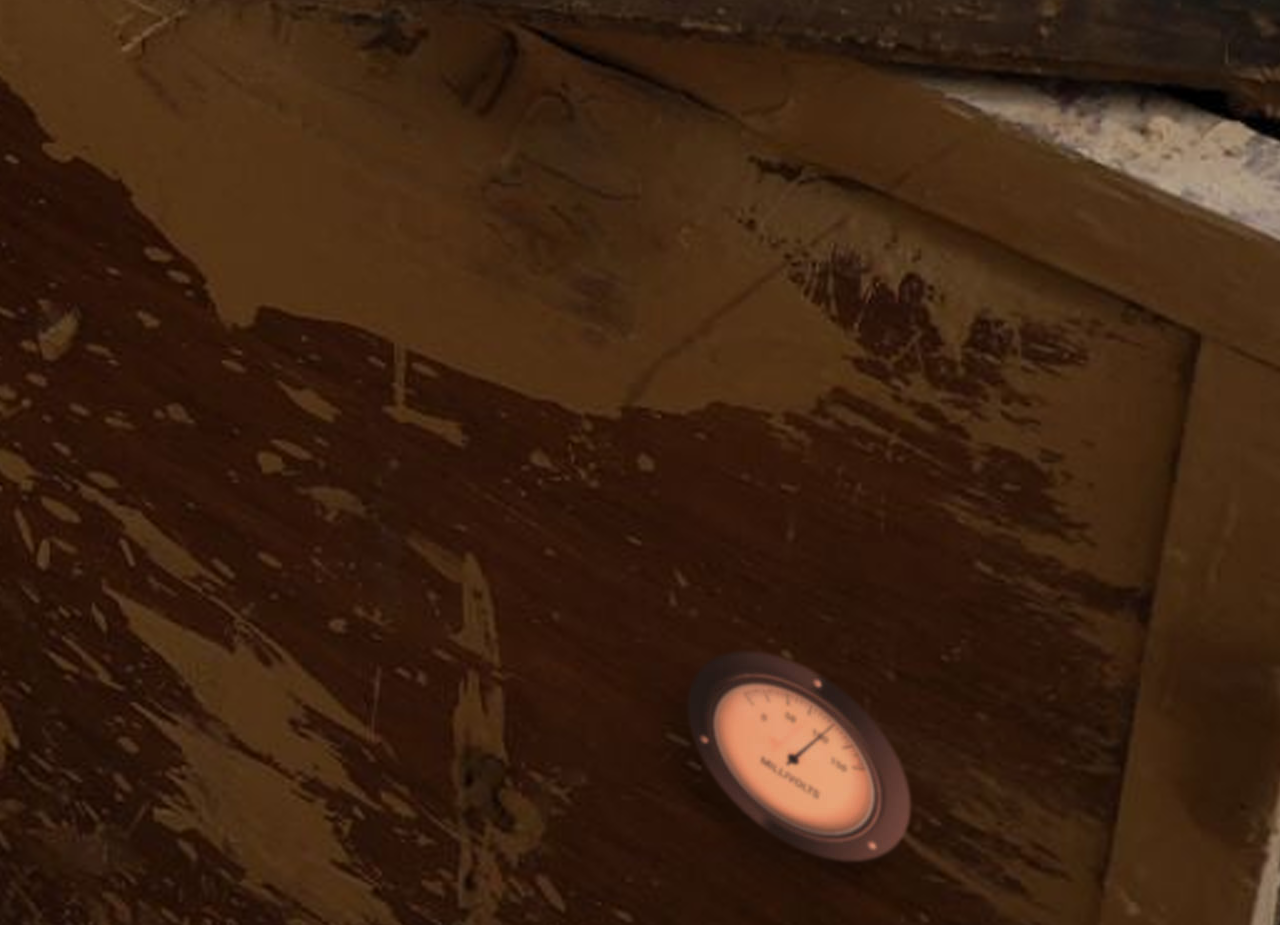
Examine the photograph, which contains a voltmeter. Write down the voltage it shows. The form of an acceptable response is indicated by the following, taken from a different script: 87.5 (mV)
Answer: 100 (mV)
